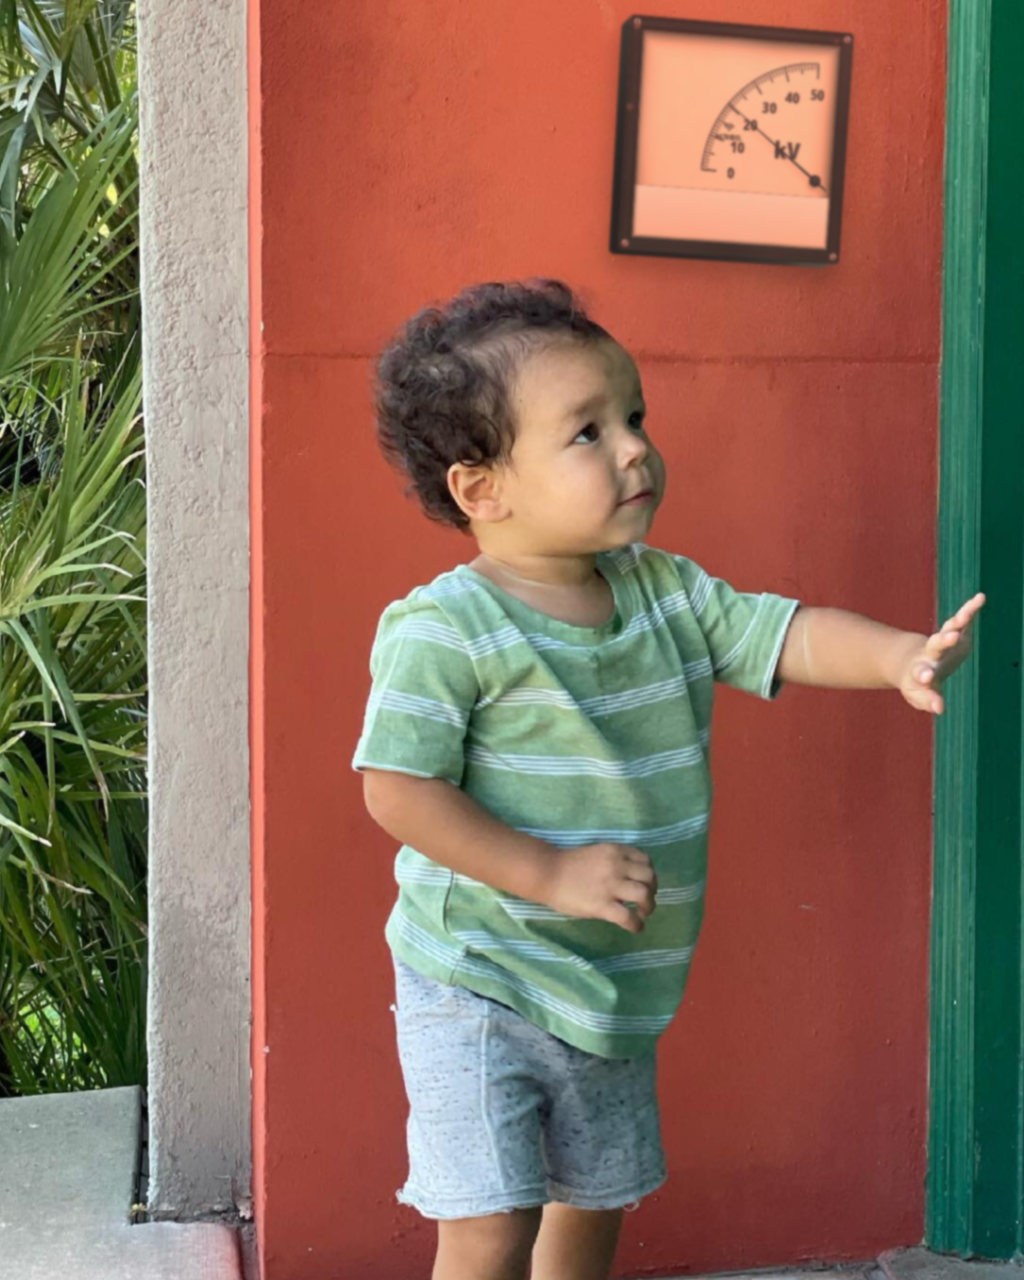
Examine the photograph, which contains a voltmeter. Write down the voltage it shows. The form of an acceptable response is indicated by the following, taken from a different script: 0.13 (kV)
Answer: 20 (kV)
